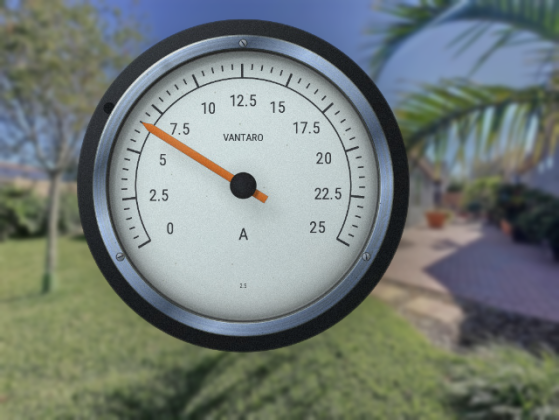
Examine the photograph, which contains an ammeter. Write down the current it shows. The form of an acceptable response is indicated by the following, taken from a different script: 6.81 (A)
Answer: 6.5 (A)
